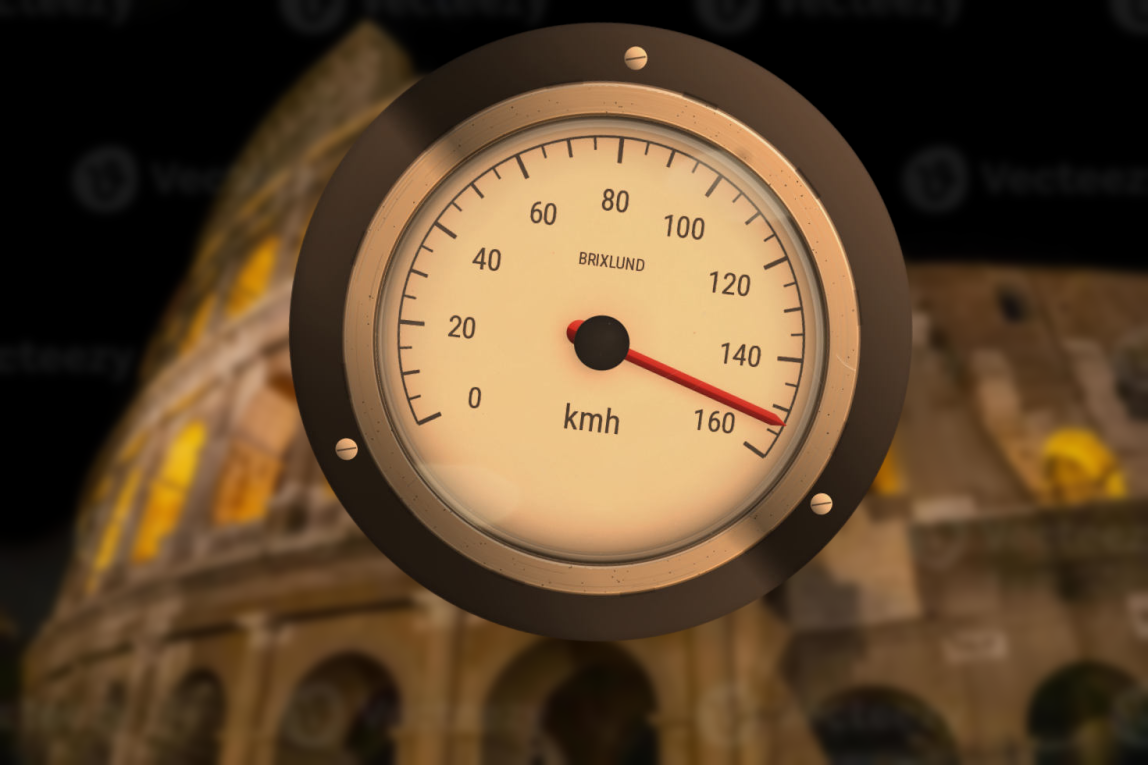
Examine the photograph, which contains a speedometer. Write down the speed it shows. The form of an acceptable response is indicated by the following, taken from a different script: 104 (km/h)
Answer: 152.5 (km/h)
